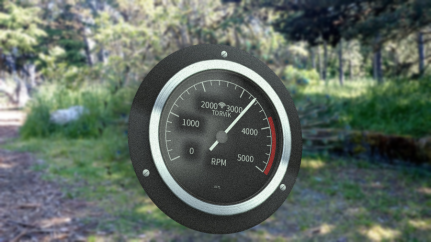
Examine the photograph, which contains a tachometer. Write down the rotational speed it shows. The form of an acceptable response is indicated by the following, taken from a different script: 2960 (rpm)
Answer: 3300 (rpm)
